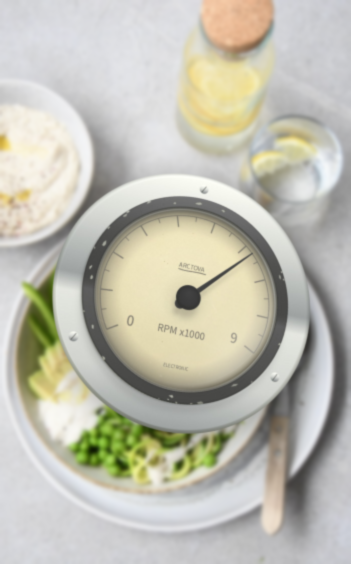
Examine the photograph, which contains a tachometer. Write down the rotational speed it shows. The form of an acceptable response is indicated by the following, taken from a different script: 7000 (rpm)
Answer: 6250 (rpm)
